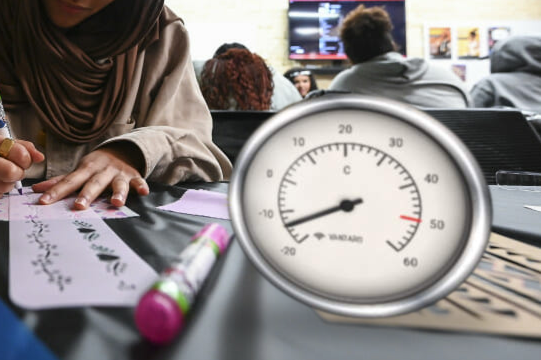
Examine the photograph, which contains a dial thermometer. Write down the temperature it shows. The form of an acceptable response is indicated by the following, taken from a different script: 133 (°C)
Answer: -14 (°C)
